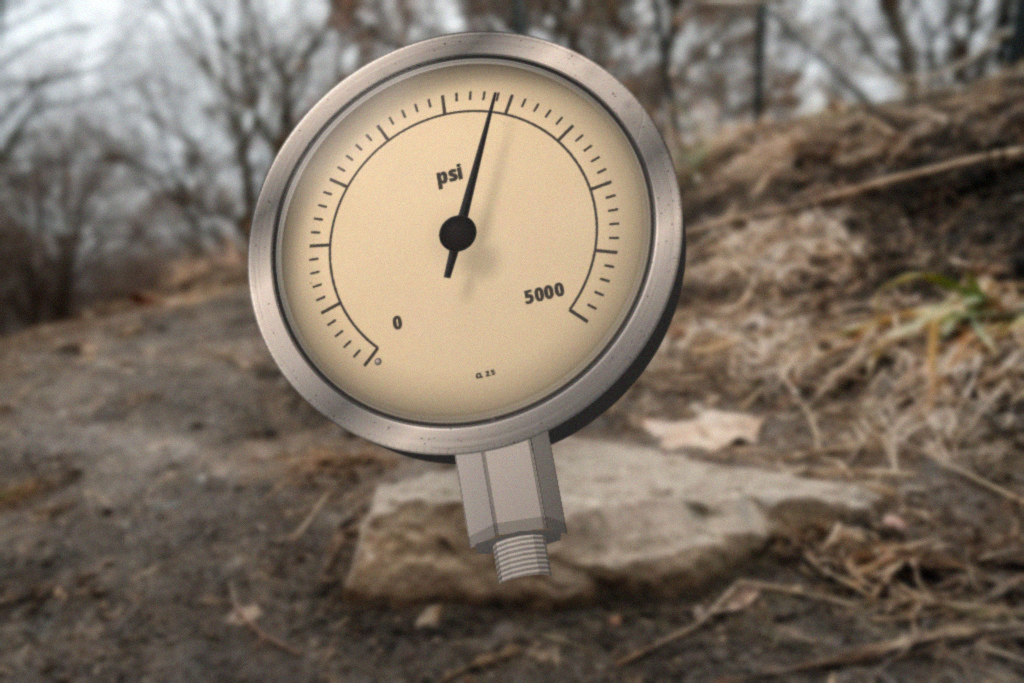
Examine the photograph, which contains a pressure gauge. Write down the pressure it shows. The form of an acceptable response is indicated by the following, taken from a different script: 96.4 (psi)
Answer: 2900 (psi)
